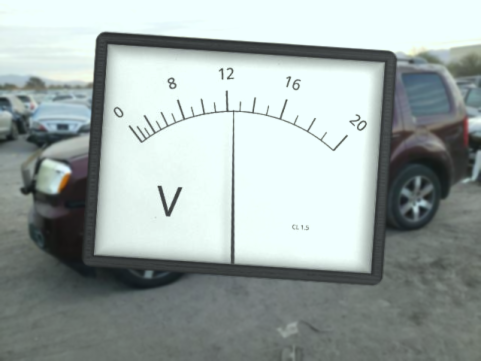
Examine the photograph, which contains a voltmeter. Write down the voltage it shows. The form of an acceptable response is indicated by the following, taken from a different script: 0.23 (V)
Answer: 12.5 (V)
